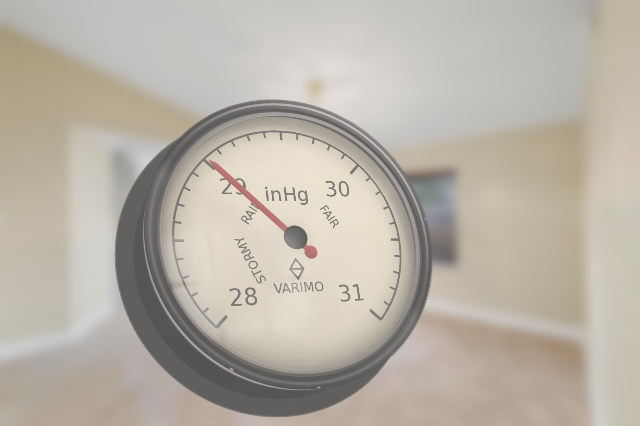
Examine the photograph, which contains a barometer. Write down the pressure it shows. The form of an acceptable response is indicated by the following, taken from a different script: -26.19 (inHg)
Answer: 29 (inHg)
